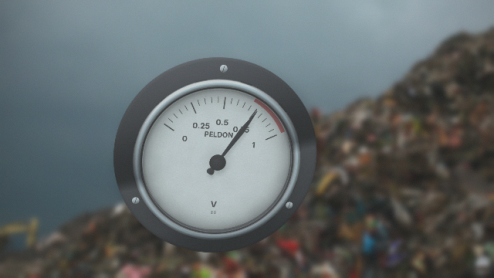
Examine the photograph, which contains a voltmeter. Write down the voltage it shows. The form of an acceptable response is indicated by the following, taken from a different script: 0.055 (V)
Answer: 0.75 (V)
